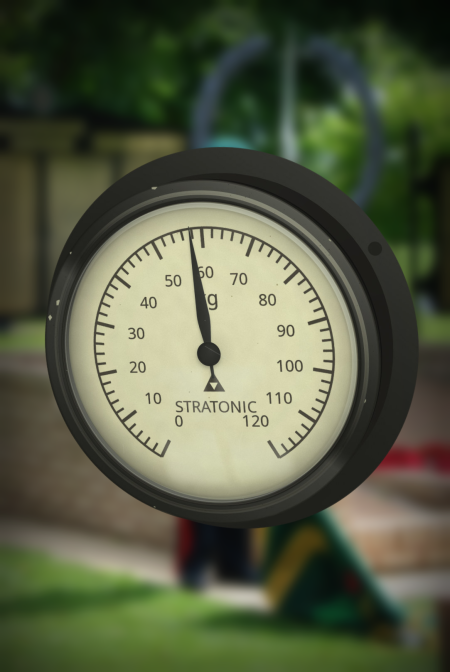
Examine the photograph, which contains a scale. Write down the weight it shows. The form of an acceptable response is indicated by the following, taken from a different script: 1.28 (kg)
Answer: 58 (kg)
